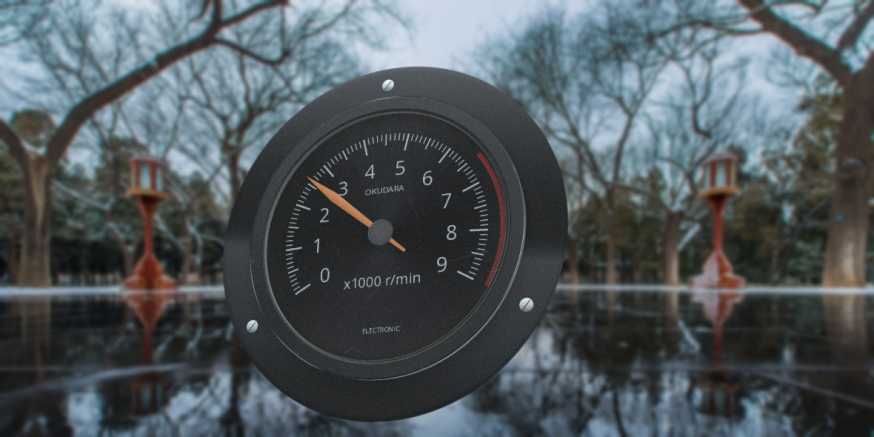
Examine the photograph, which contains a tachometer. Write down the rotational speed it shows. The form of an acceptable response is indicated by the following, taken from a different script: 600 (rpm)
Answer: 2600 (rpm)
